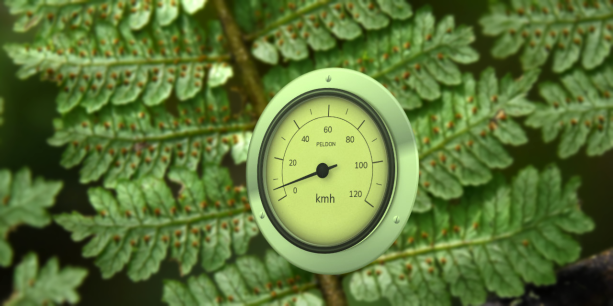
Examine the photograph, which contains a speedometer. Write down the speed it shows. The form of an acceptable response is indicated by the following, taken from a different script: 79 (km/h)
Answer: 5 (km/h)
